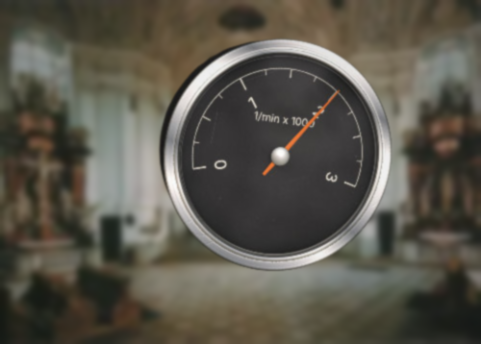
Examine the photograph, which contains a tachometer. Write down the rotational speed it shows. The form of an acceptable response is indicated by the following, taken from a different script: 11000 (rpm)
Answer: 2000 (rpm)
